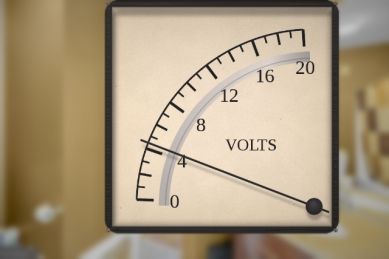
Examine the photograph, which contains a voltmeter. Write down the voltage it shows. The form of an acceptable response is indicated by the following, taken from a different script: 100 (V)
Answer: 4.5 (V)
